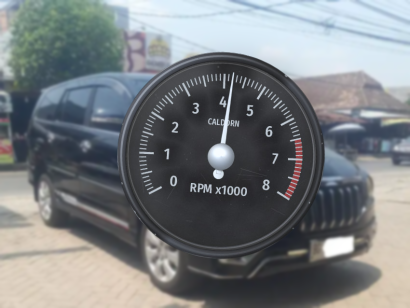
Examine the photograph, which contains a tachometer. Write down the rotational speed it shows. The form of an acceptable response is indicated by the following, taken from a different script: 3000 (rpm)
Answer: 4200 (rpm)
